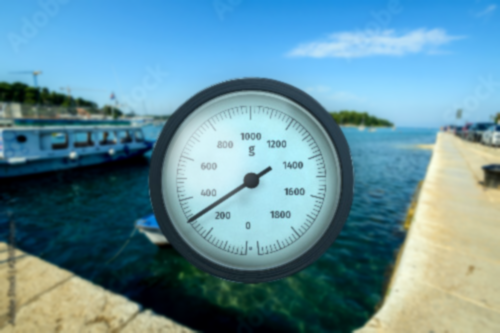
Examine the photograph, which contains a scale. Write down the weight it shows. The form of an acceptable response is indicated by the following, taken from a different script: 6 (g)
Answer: 300 (g)
